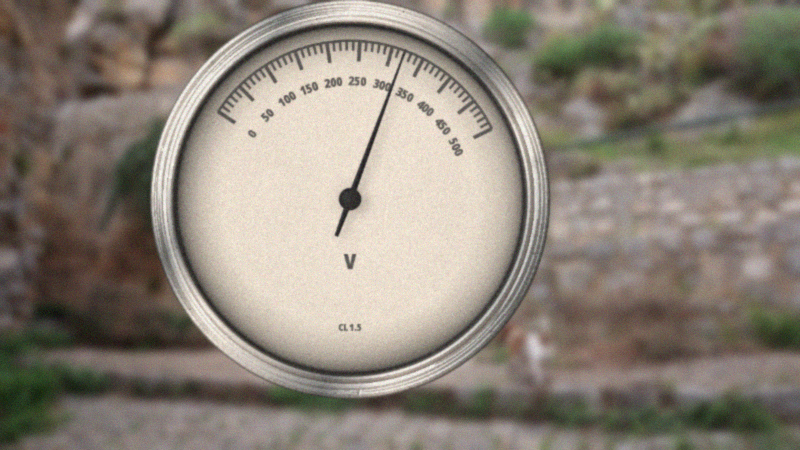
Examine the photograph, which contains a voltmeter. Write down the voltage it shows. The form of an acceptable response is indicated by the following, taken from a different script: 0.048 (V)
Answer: 320 (V)
